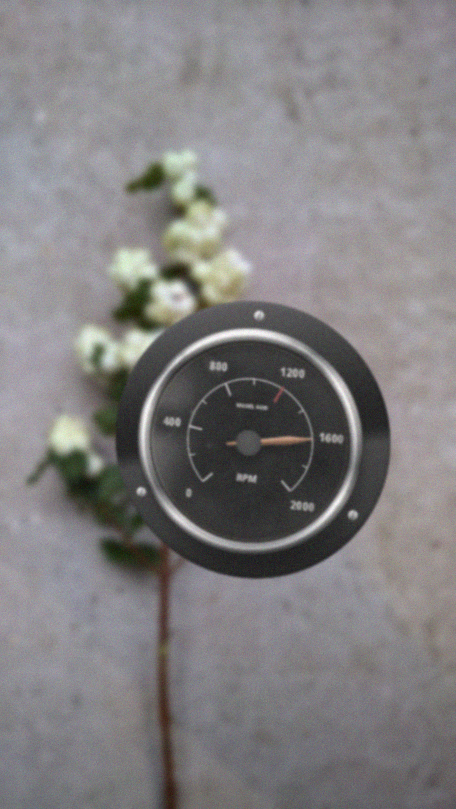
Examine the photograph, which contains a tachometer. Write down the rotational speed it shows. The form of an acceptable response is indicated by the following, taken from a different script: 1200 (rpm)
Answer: 1600 (rpm)
